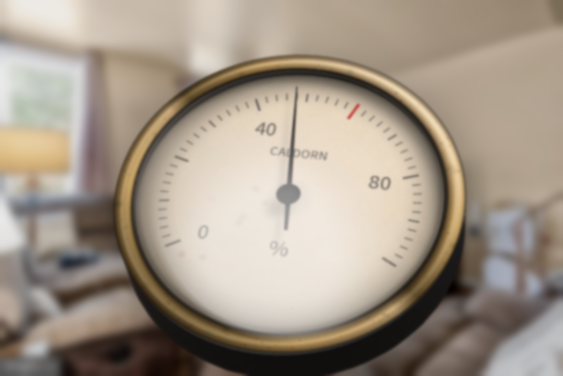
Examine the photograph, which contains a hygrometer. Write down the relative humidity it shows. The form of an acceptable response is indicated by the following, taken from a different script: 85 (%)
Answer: 48 (%)
